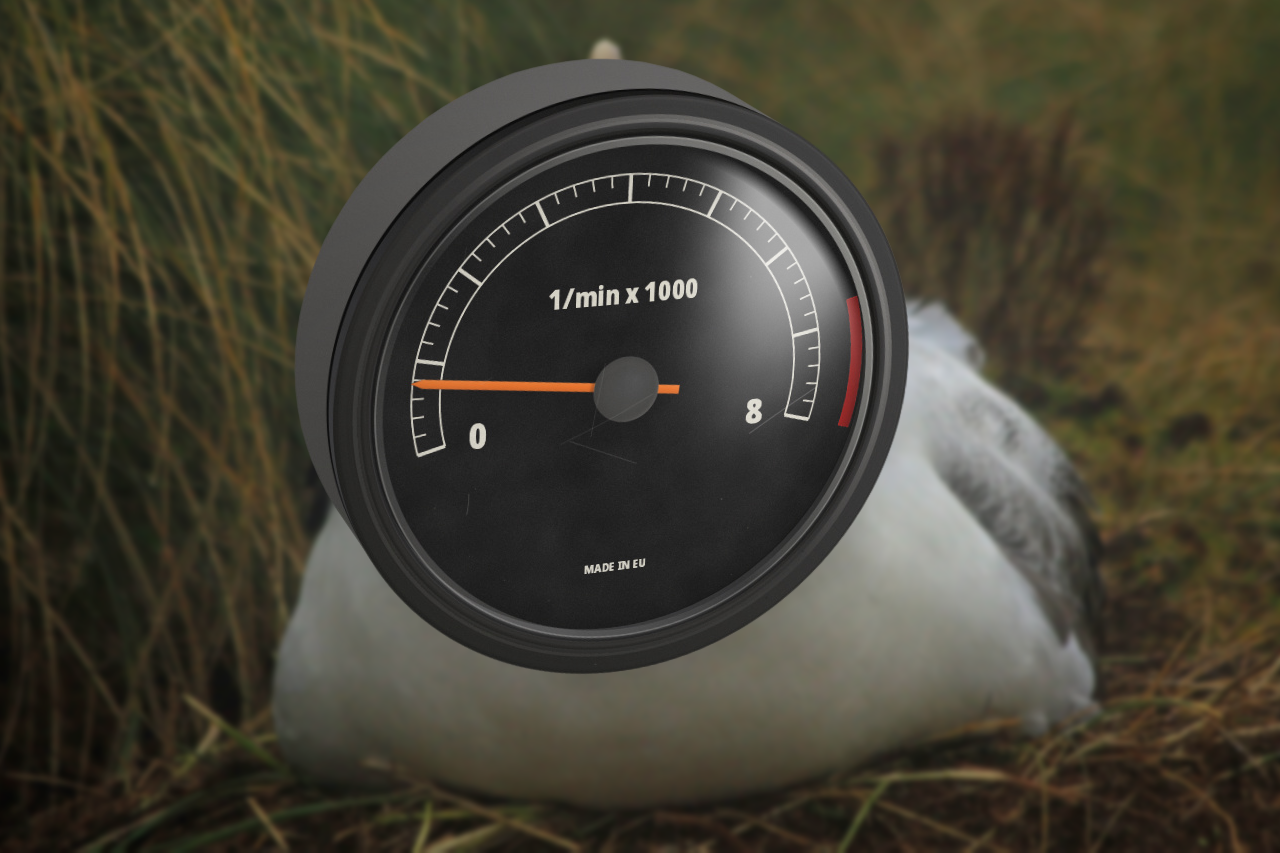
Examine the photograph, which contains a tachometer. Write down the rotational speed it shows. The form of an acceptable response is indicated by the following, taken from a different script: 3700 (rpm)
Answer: 800 (rpm)
